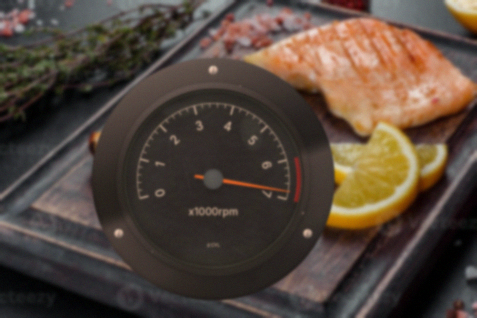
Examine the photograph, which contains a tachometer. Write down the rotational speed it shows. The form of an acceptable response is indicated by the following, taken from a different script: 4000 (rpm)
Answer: 6800 (rpm)
